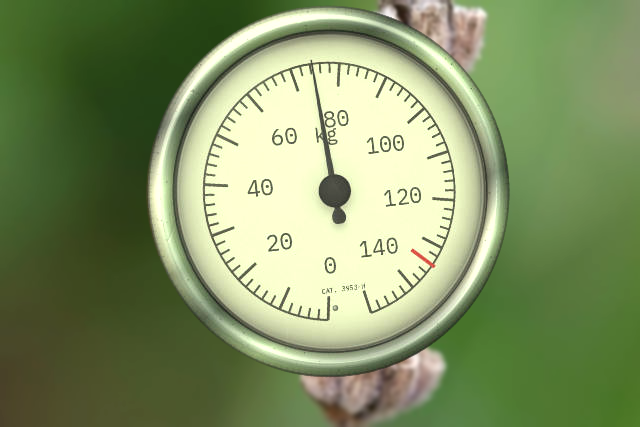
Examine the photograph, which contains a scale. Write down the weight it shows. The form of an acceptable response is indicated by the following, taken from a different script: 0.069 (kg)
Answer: 74 (kg)
